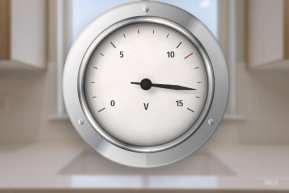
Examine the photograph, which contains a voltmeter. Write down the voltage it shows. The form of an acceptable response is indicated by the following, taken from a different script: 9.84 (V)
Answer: 13.5 (V)
